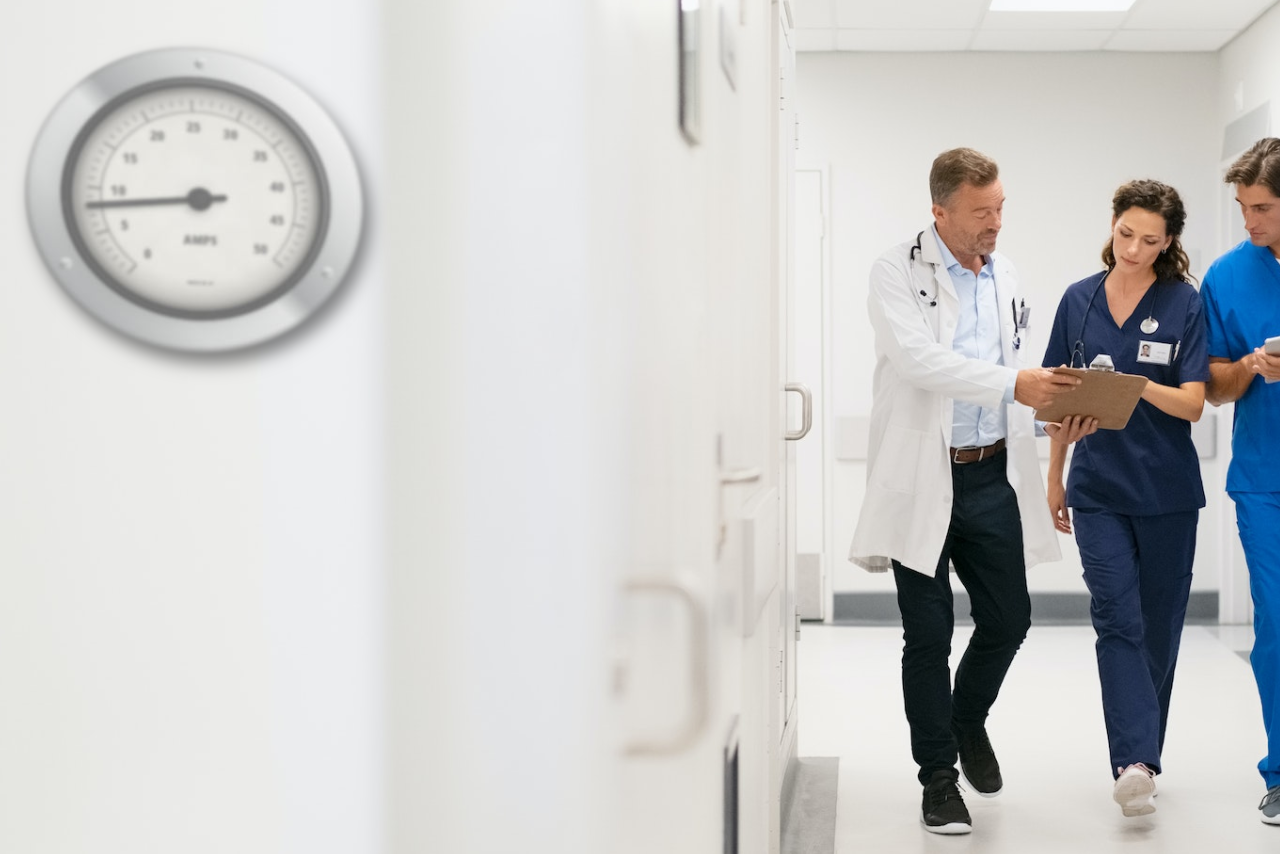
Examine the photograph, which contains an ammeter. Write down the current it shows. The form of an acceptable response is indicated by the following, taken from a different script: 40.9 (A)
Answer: 8 (A)
